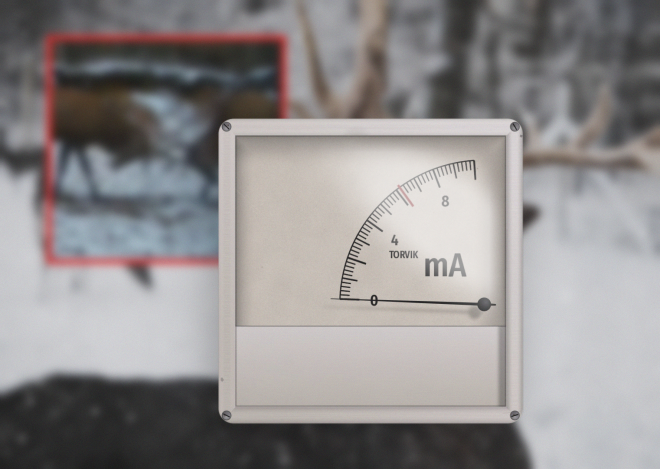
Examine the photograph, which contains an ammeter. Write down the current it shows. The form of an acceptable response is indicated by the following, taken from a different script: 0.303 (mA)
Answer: 0 (mA)
